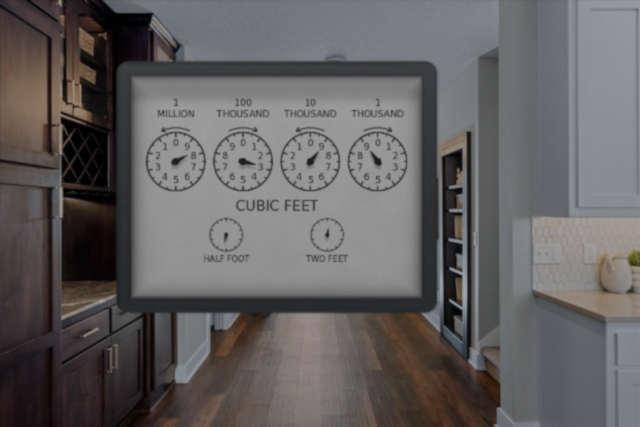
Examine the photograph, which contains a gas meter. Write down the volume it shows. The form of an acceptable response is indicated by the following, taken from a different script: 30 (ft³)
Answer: 828900 (ft³)
